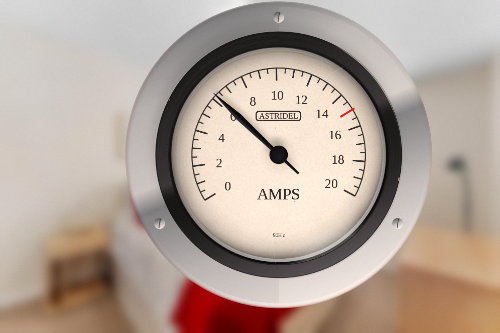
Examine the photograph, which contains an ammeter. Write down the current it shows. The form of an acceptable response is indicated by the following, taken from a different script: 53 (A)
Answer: 6.25 (A)
